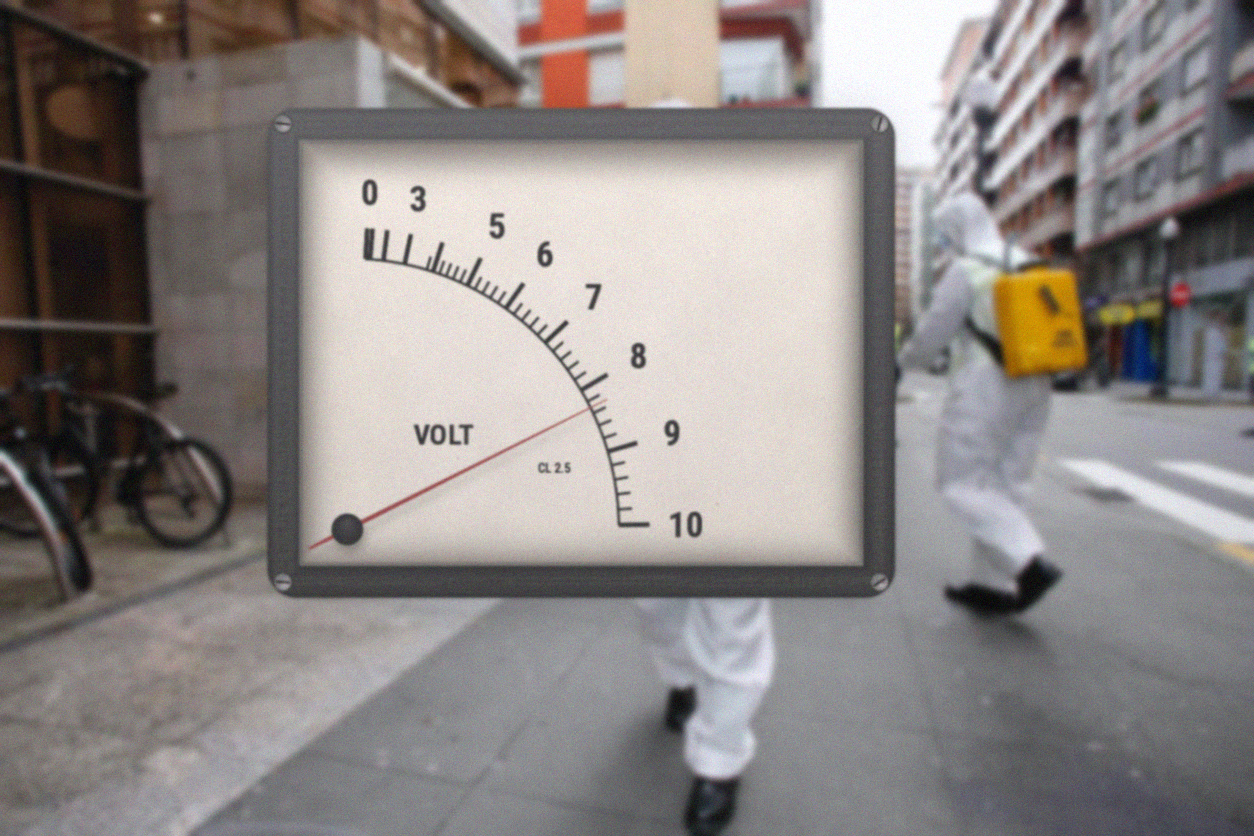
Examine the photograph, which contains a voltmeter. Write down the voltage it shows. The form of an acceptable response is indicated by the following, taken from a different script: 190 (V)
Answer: 8.3 (V)
